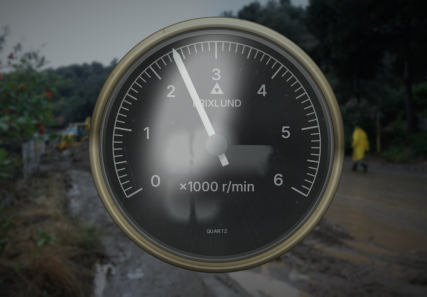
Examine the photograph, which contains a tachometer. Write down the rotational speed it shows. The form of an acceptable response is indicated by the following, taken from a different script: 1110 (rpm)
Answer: 2400 (rpm)
